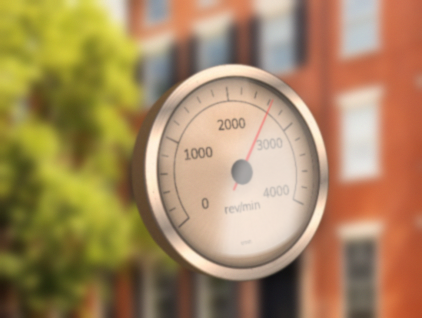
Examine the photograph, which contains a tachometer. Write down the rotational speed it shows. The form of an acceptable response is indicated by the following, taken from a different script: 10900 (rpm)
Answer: 2600 (rpm)
